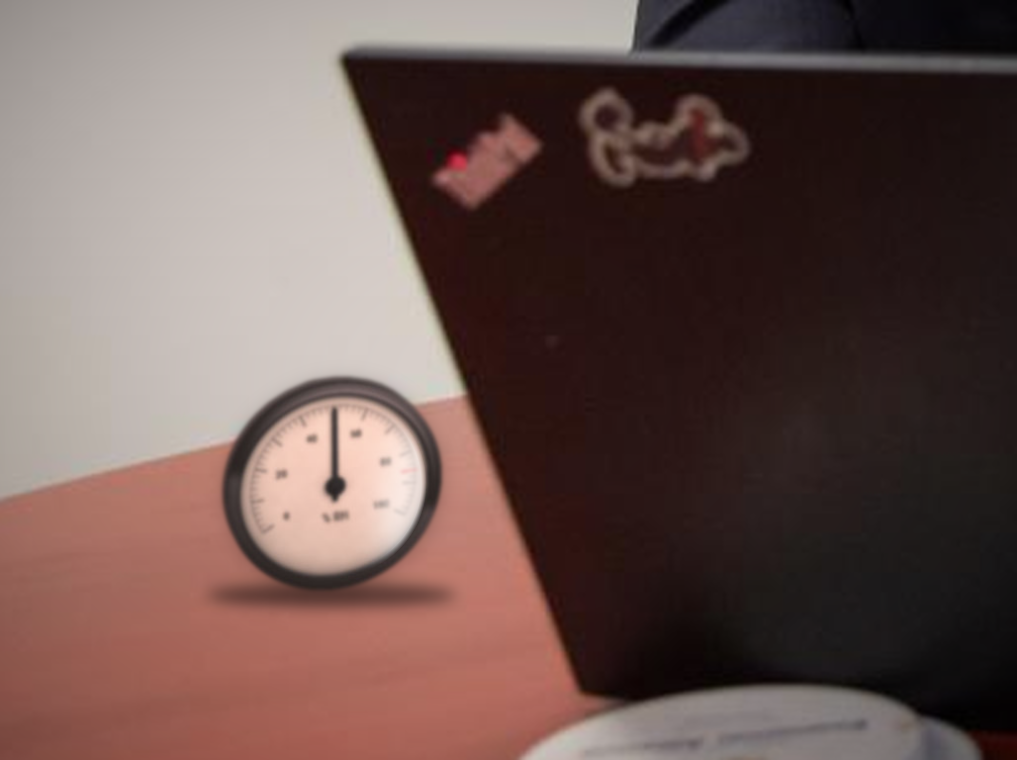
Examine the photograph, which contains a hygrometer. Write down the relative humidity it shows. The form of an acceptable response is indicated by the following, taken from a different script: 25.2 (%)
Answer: 50 (%)
